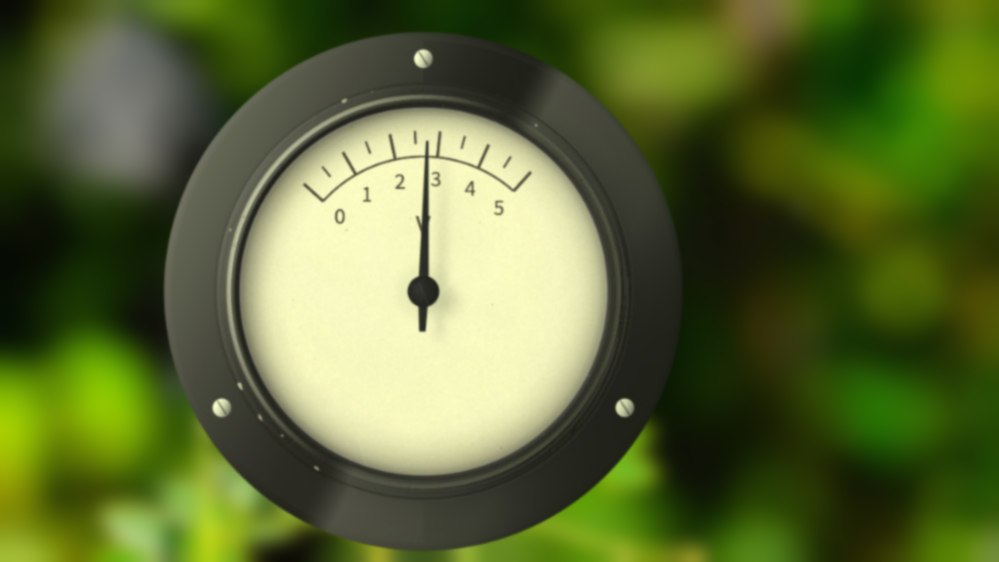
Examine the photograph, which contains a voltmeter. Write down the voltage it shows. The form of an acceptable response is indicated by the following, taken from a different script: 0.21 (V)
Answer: 2.75 (V)
